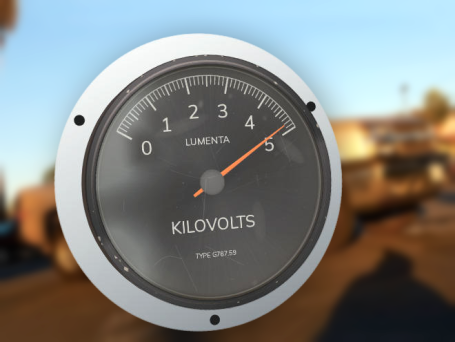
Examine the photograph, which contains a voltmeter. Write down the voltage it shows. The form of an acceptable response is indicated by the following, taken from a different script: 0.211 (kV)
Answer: 4.8 (kV)
